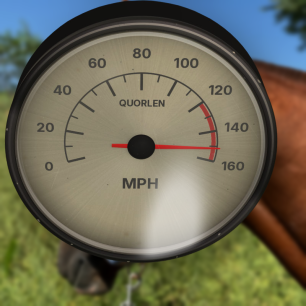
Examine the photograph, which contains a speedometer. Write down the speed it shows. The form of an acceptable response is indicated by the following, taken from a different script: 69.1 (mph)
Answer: 150 (mph)
